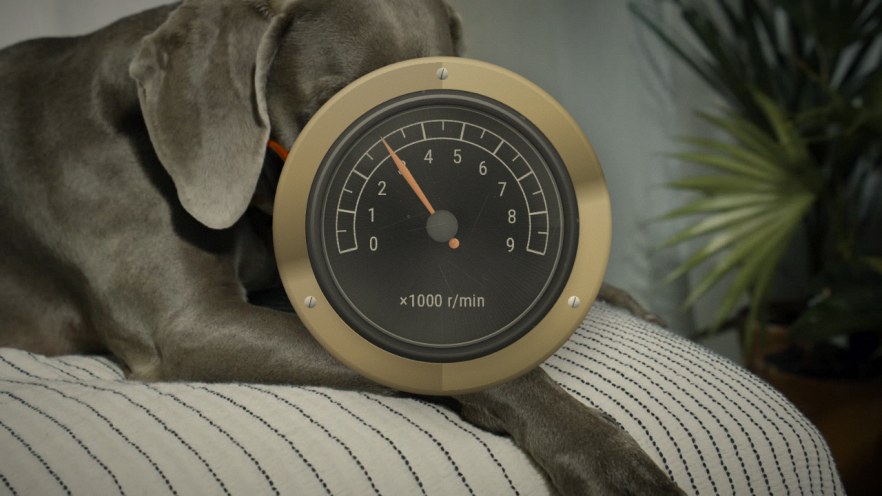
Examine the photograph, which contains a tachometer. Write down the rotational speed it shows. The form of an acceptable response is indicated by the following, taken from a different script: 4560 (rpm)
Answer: 3000 (rpm)
